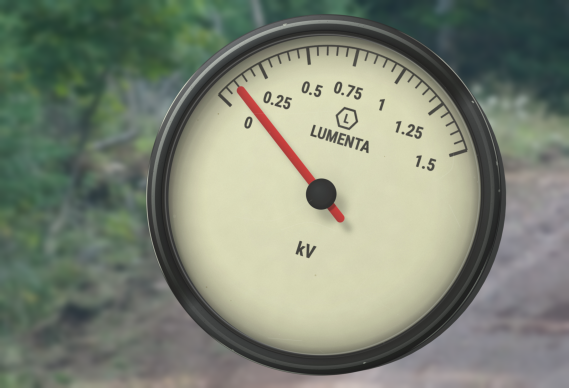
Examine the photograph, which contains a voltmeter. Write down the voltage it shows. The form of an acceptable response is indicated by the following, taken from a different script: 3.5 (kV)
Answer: 0.1 (kV)
